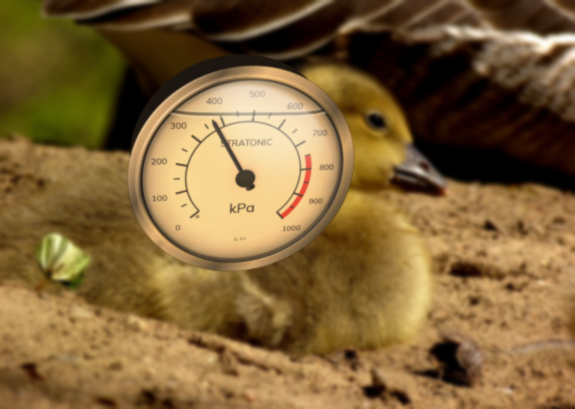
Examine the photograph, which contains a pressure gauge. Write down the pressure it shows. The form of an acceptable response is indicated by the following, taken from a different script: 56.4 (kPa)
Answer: 375 (kPa)
